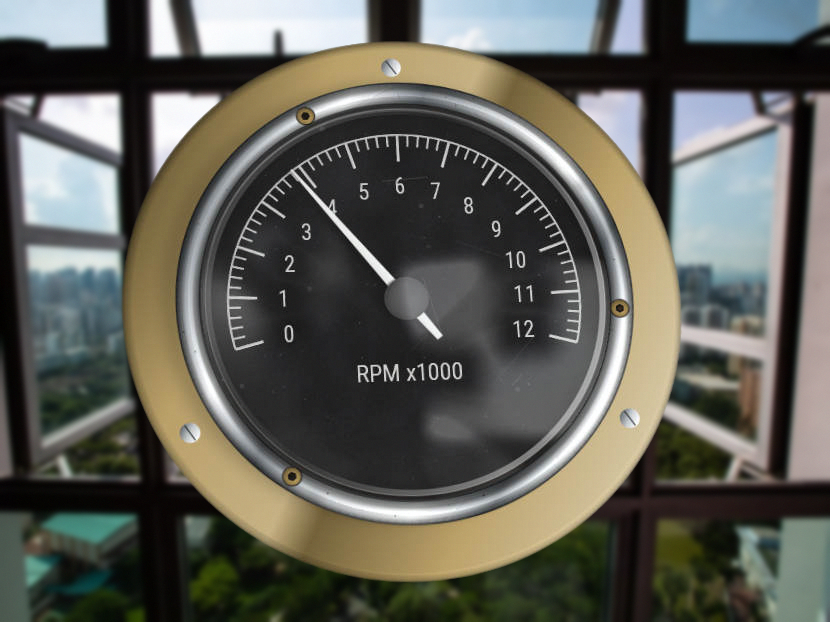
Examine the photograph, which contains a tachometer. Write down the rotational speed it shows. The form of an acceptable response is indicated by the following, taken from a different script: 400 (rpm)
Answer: 3800 (rpm)
